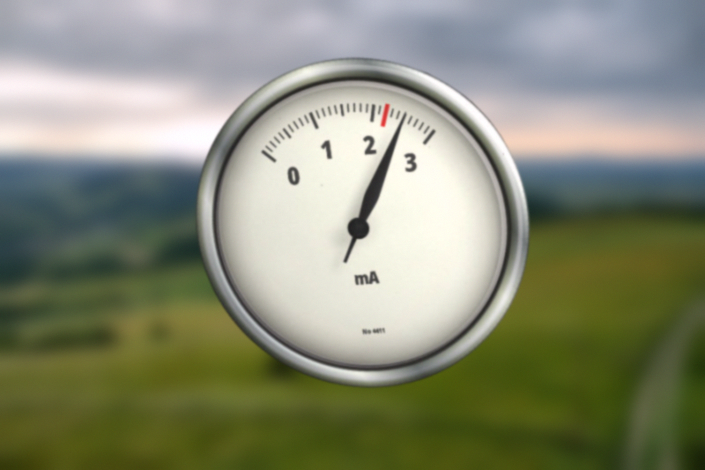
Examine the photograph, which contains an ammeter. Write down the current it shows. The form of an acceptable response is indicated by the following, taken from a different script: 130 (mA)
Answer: 2.5 (mA)
